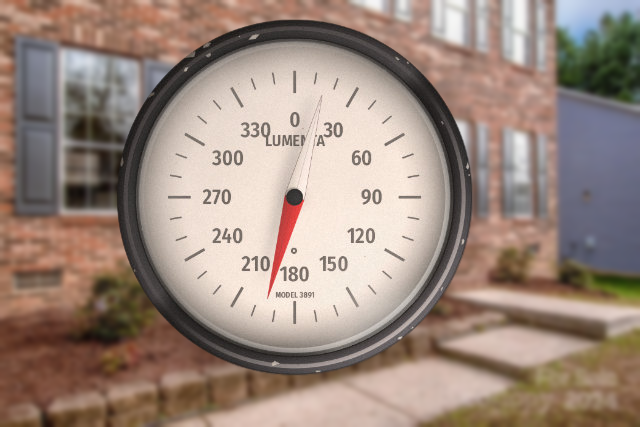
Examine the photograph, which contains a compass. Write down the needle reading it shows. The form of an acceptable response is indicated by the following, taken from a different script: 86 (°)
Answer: 195 (°)
